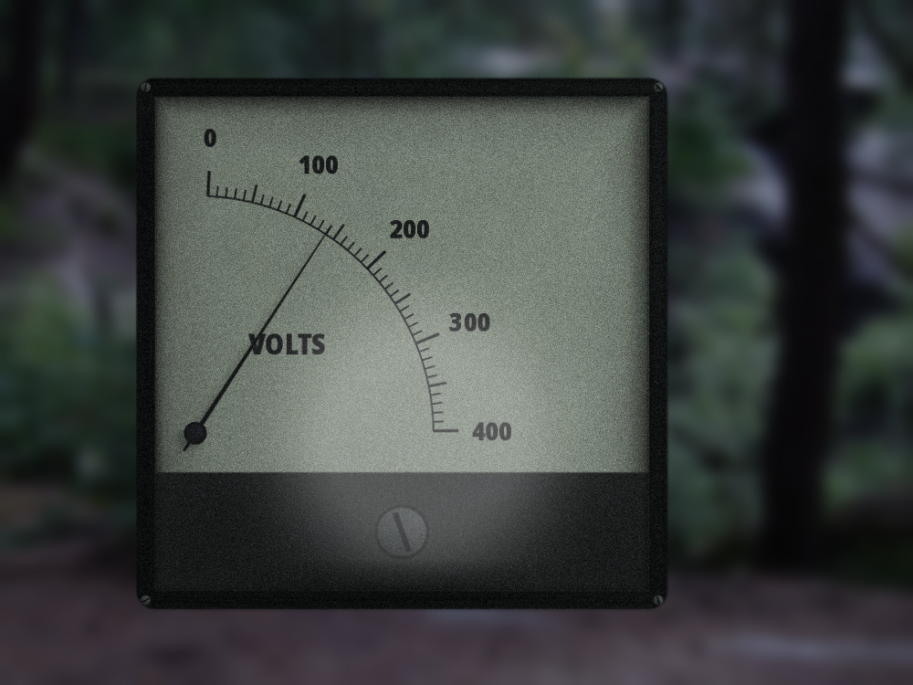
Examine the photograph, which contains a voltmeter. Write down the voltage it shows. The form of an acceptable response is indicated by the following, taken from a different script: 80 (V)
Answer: 140 (V)
